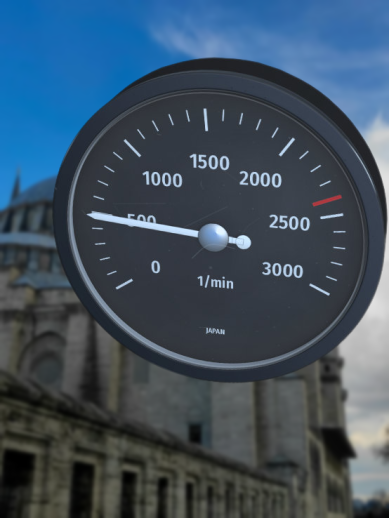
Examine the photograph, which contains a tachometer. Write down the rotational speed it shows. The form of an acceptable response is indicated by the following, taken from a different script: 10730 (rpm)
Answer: 500 (rpm)
